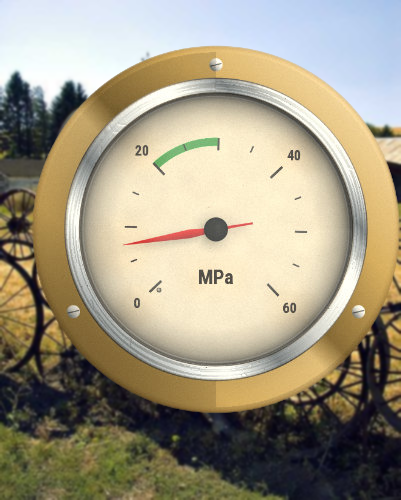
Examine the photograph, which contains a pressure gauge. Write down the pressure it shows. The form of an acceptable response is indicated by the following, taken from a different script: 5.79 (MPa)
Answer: 7.5 (MPa)
